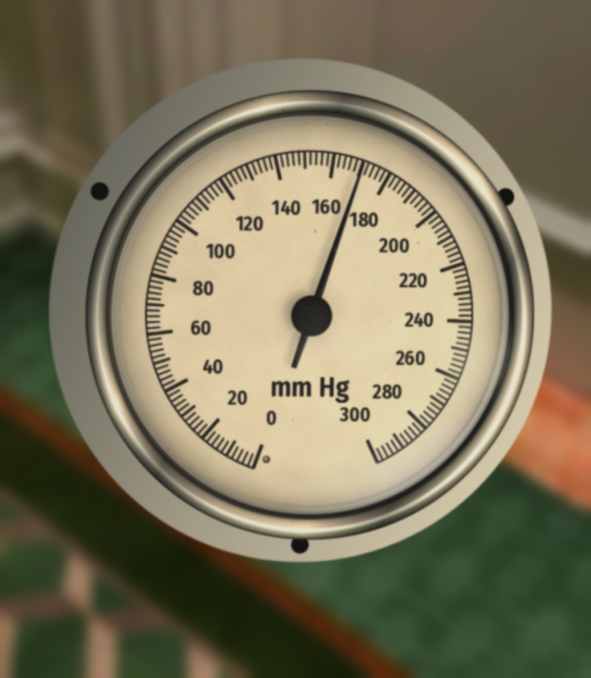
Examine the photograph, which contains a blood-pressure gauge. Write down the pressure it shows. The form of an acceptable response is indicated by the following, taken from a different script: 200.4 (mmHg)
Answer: 170 (mmHg)
